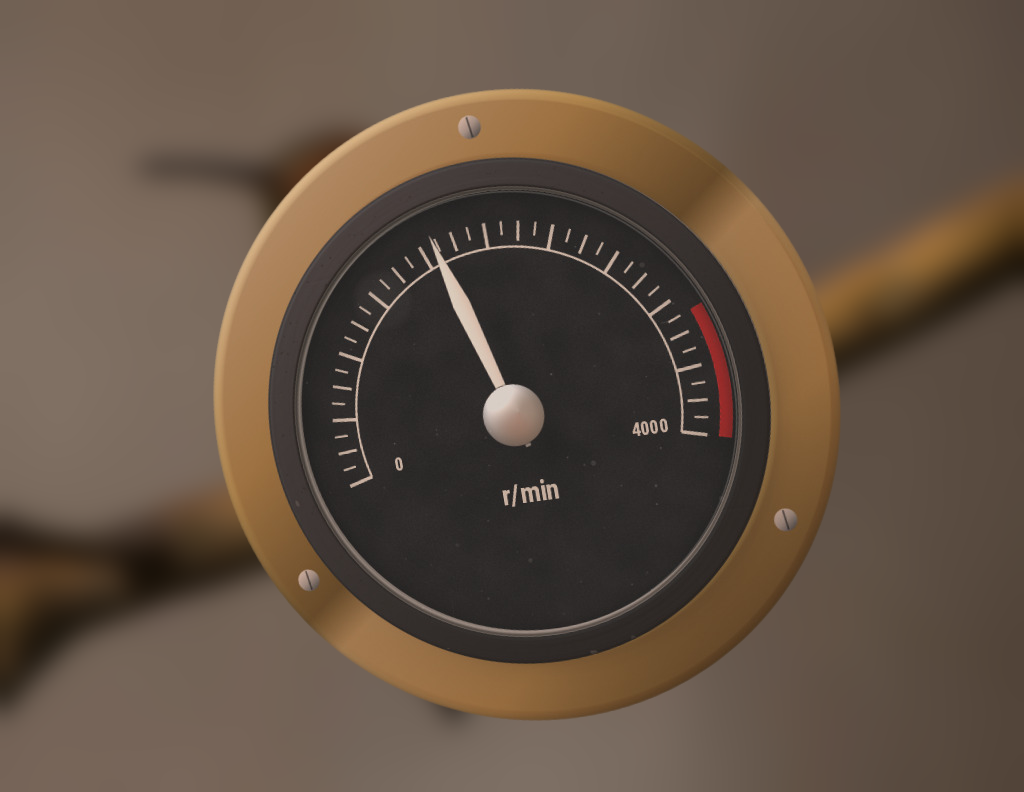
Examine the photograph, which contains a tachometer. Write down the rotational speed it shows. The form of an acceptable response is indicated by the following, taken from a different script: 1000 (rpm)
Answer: 1700 (rpm)
